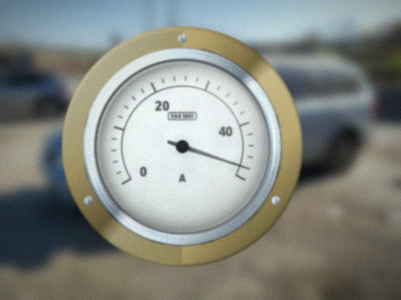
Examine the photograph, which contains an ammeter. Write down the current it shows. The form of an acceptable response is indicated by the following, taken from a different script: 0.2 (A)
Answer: 48 (A)
